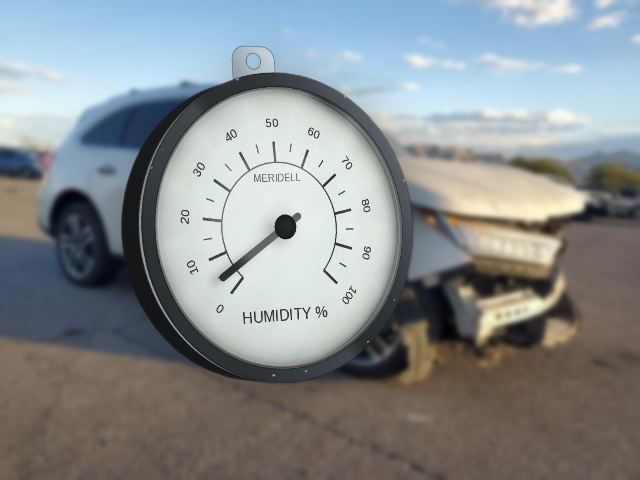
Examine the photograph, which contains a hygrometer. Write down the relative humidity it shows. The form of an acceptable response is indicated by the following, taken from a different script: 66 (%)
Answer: 5 (%)
